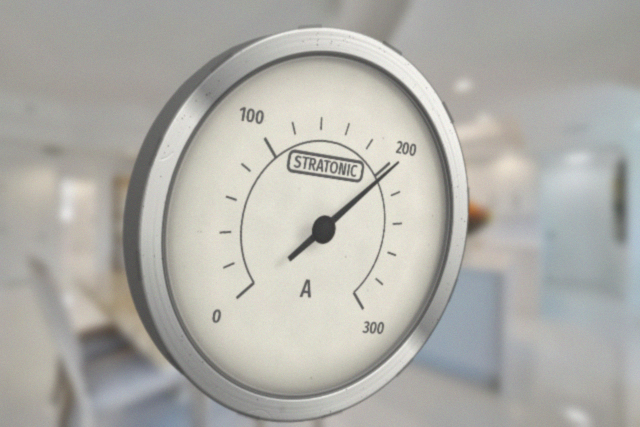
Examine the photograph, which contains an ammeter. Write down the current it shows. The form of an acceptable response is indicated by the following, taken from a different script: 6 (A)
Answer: 200 (A)
